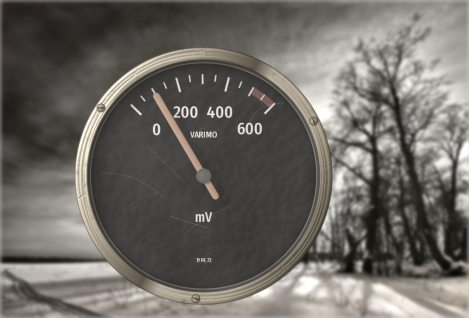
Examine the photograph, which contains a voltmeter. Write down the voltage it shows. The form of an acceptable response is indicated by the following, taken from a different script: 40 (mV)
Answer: 100 (mV)
